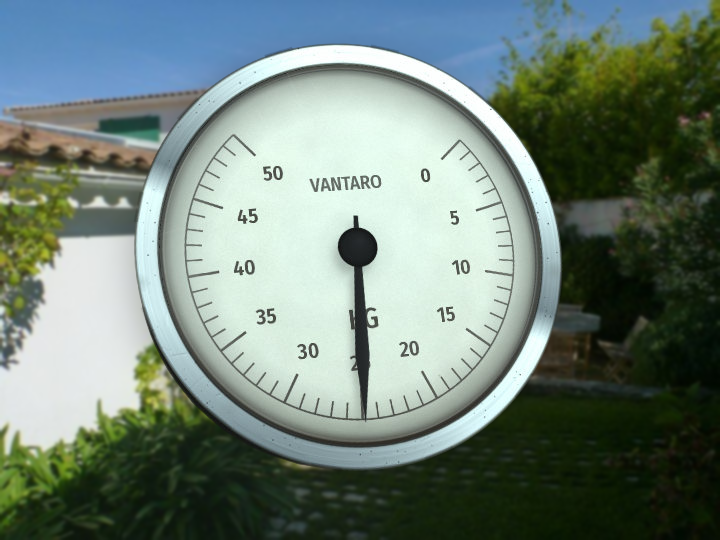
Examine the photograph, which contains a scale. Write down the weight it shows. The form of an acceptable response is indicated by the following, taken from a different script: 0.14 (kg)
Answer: 25 (kg)
